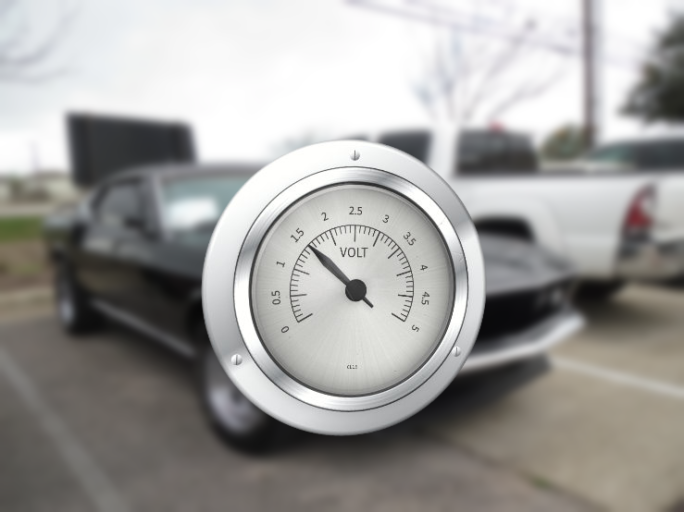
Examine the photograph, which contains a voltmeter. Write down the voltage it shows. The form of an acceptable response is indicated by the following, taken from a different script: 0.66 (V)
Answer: 1.5 (V)
